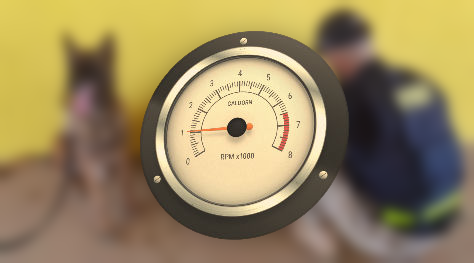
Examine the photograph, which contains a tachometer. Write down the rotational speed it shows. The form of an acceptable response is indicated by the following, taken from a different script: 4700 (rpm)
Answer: 1000 (rpm)
